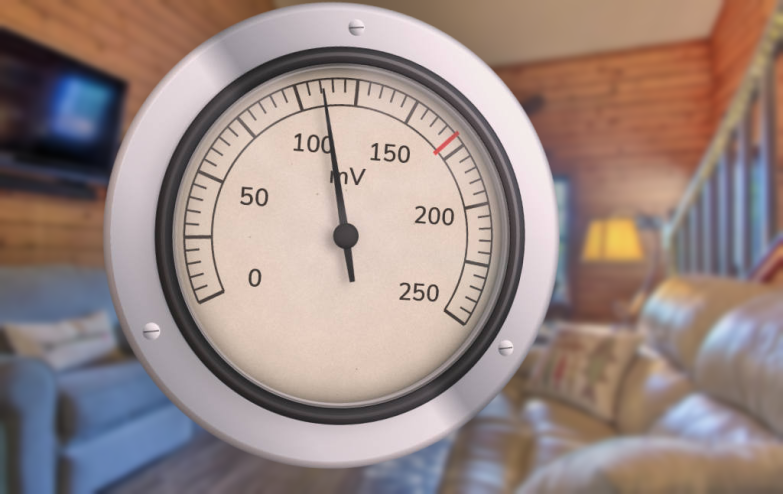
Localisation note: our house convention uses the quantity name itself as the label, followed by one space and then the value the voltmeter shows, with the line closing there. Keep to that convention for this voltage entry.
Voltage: 110 mV
